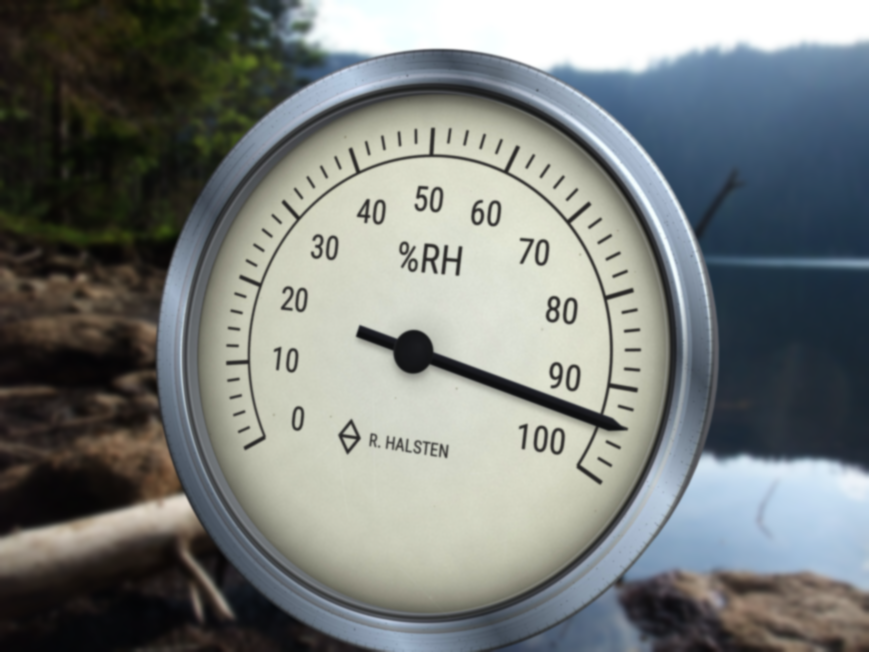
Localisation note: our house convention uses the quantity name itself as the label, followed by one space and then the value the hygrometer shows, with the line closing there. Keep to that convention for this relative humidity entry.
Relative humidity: 94 %
